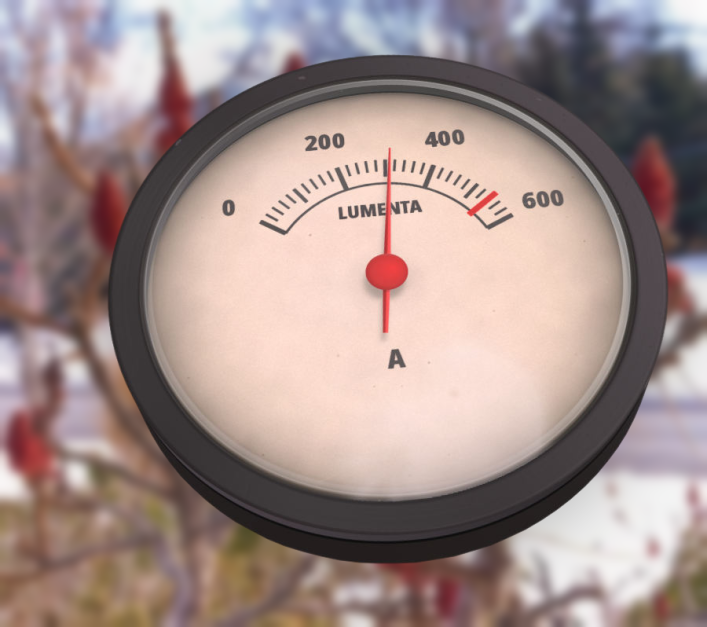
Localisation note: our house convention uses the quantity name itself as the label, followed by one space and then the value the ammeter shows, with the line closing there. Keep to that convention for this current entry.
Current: 310 A
